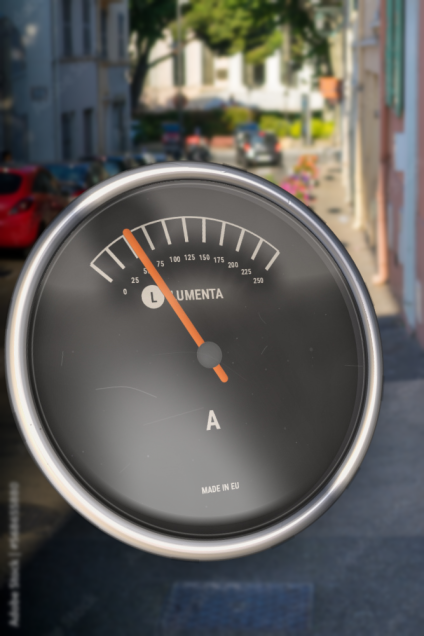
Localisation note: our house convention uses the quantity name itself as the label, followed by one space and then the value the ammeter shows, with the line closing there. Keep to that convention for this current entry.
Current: 50 A
